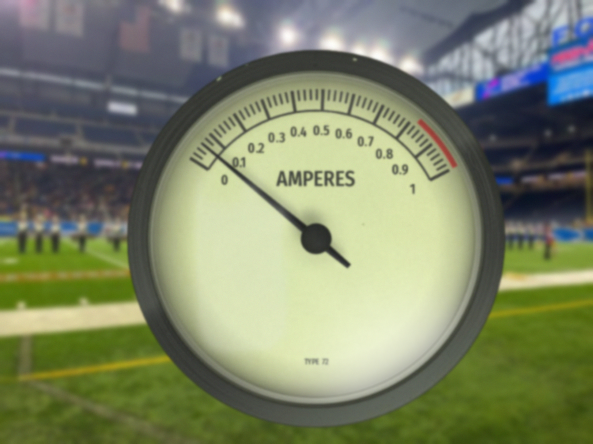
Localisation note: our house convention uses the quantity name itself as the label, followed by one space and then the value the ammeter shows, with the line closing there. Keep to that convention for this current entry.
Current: 0.06 A
